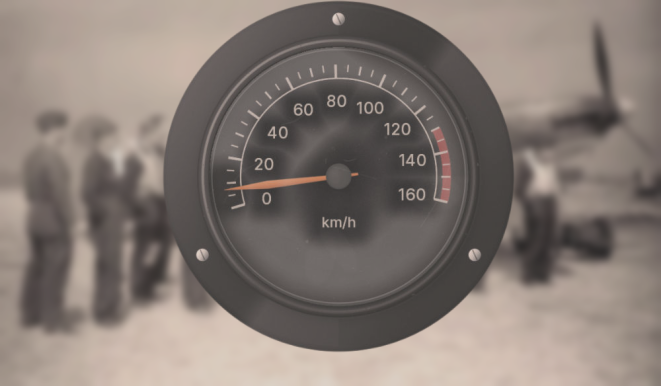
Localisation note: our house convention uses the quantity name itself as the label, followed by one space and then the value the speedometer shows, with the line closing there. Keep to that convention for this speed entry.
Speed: 7.5 km/h
